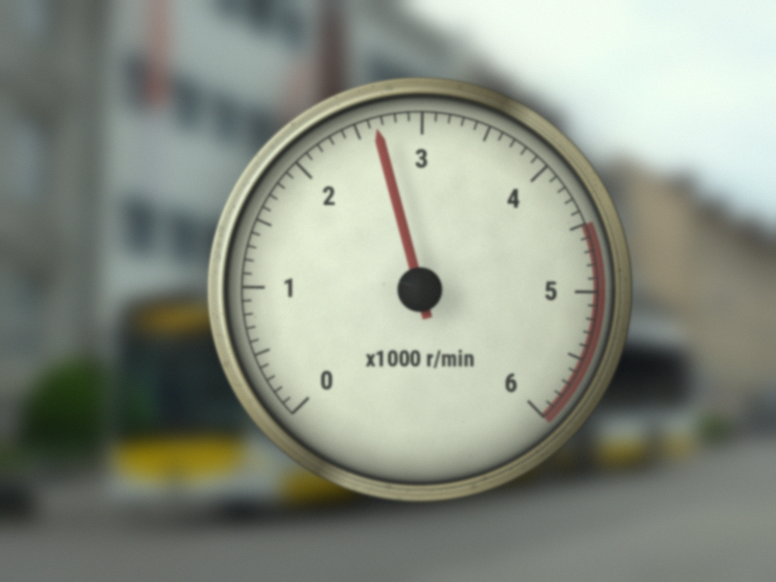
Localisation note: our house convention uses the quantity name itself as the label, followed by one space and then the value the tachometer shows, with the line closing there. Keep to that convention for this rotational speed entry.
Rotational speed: 2650 rpm
